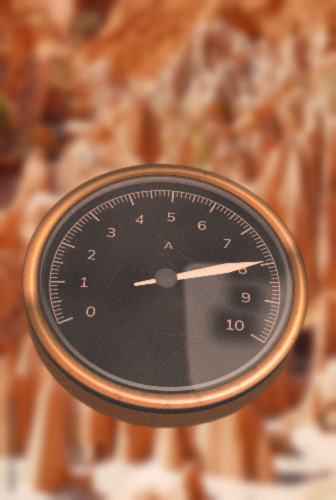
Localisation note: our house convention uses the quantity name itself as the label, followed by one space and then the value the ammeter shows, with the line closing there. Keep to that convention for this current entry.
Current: 8 A
